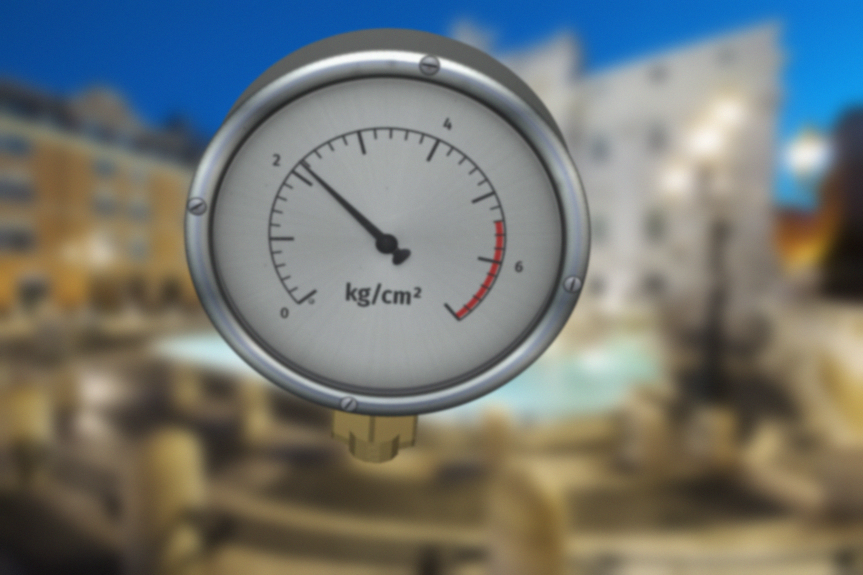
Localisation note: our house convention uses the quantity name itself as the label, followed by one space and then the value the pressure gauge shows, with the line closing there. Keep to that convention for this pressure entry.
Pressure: 2.2 kg/cm²
